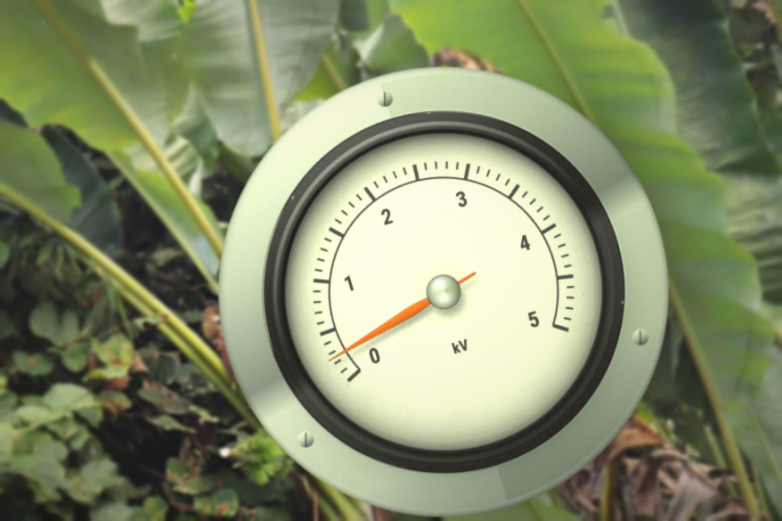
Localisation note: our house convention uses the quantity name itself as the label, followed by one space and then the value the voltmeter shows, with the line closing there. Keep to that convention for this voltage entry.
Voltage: 0.25 kV
